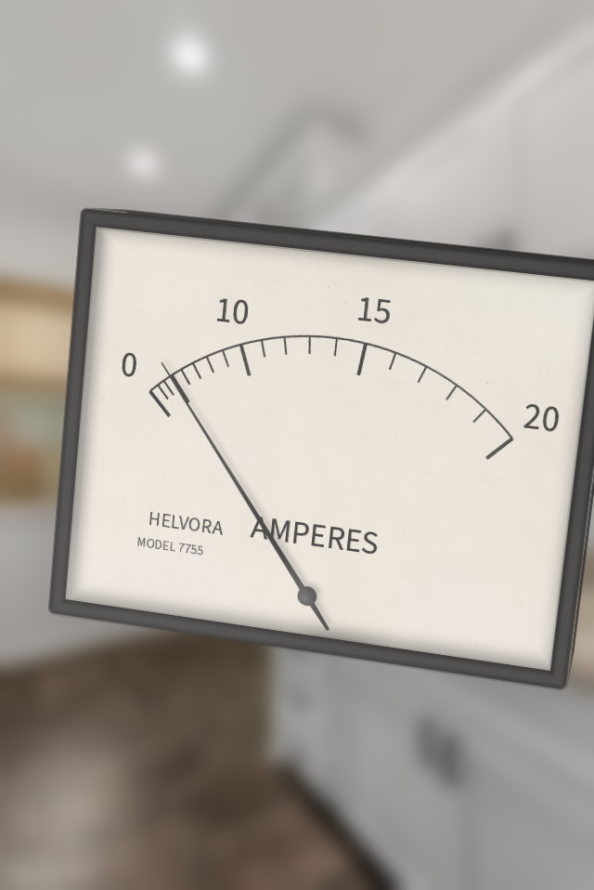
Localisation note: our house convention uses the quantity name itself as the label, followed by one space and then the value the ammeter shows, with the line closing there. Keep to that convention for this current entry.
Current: 5 A
